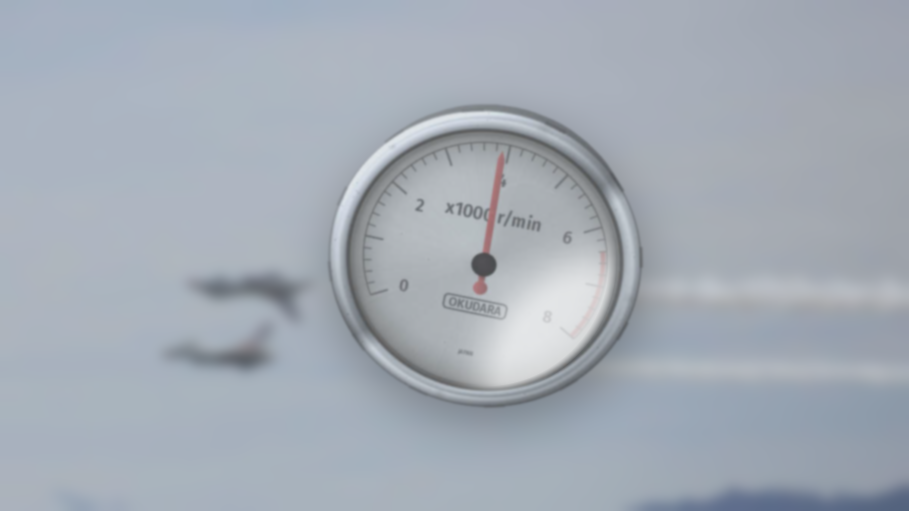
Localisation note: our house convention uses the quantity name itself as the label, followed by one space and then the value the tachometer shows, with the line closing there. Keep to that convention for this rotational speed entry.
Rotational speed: 3900 rpm
